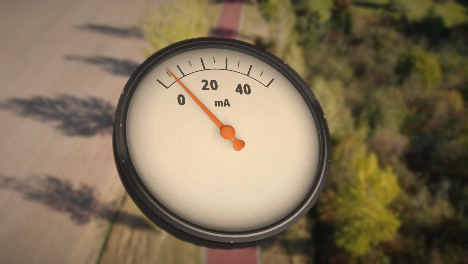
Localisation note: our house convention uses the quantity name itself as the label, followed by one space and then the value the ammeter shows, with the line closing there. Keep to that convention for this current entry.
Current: 5 mA
